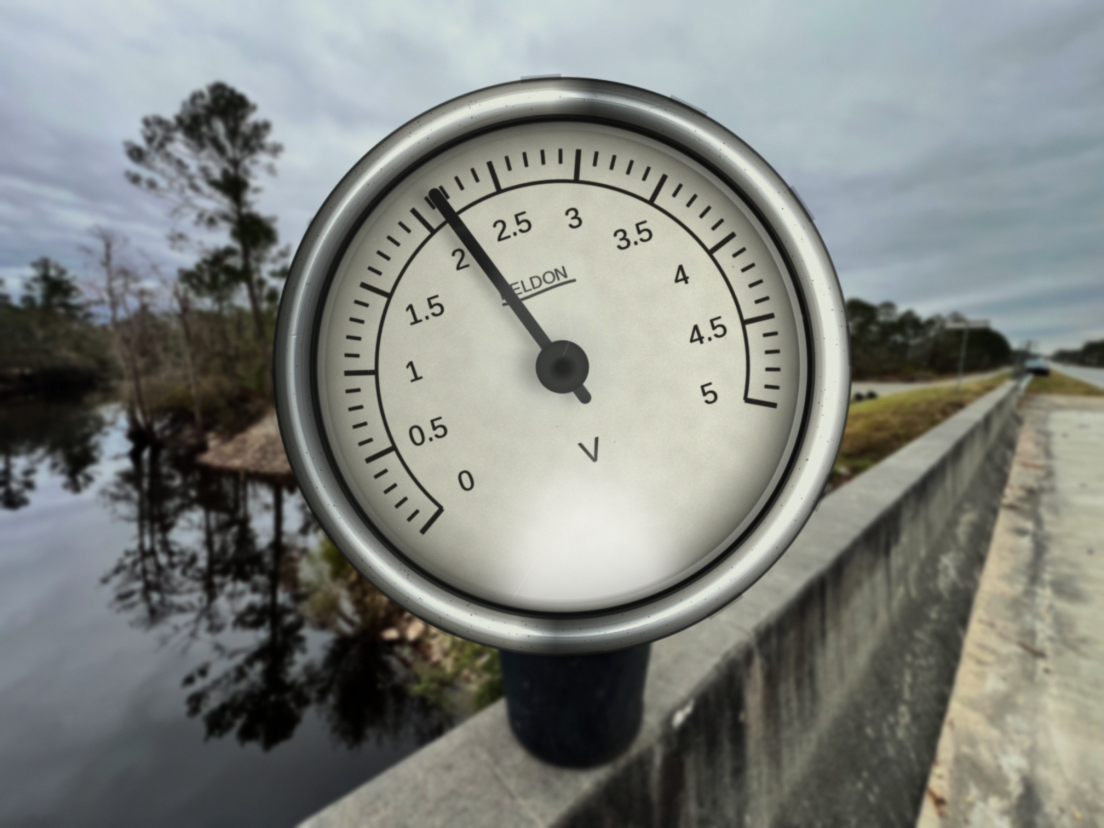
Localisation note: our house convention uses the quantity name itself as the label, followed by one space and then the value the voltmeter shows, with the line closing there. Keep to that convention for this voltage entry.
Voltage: 2.15 V
